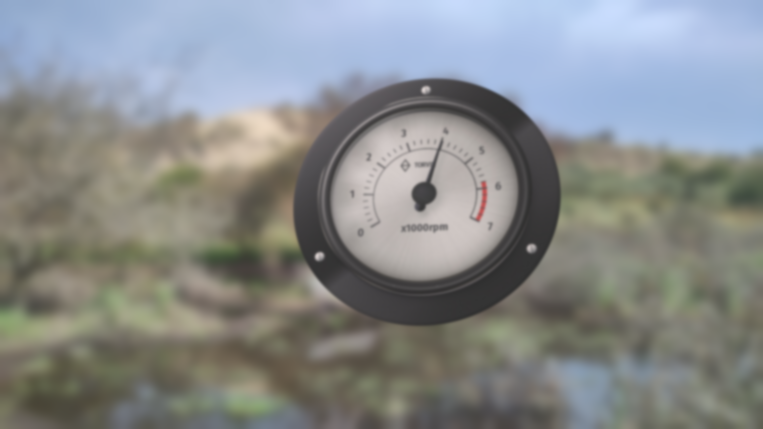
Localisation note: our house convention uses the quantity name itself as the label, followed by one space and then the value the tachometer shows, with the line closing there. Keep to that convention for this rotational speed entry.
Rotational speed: 4000 rpm
